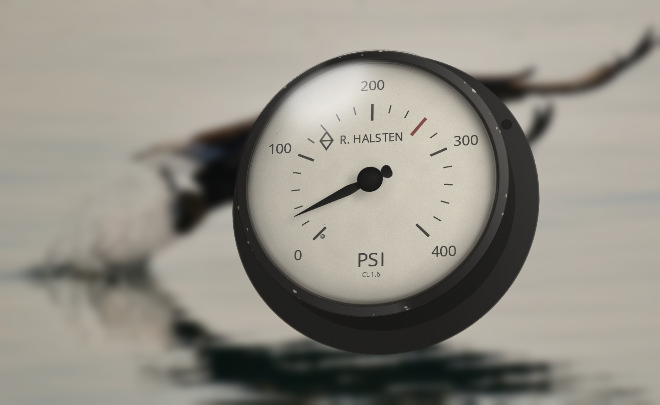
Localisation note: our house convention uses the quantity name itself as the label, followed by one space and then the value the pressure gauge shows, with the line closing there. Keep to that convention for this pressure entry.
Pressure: 30 psi
